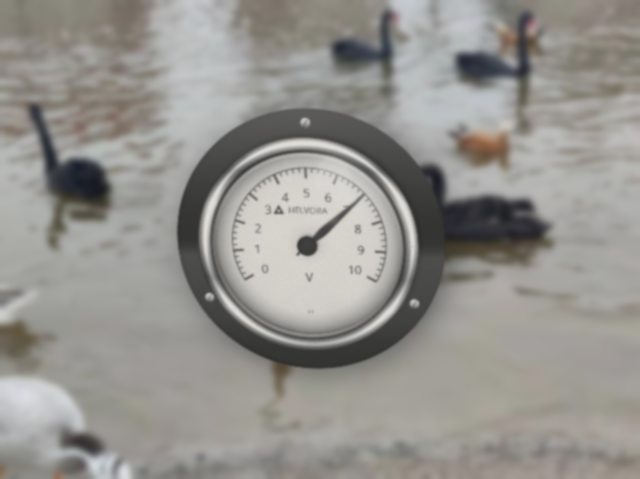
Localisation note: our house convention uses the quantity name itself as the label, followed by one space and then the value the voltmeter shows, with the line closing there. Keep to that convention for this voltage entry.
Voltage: 7 V
